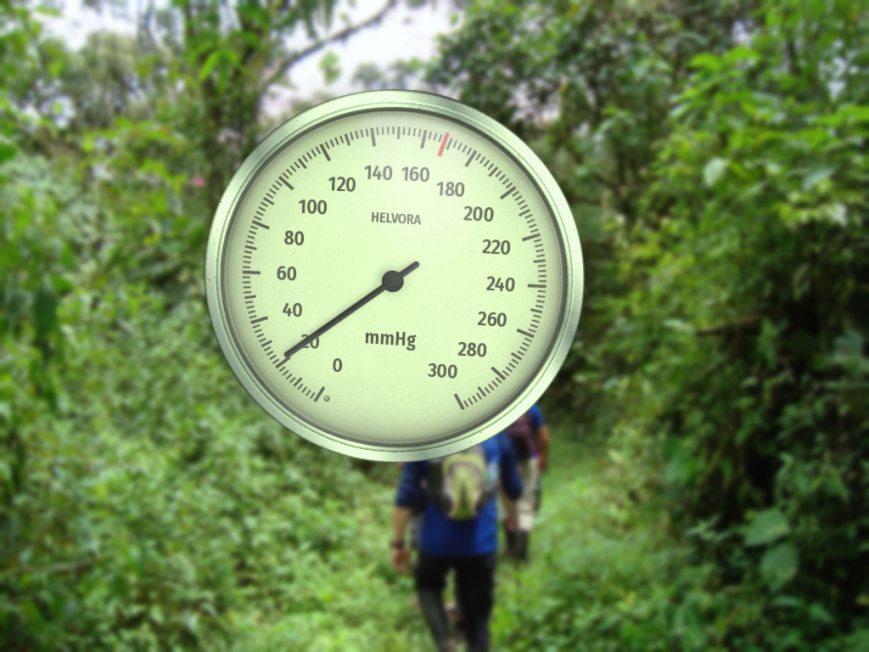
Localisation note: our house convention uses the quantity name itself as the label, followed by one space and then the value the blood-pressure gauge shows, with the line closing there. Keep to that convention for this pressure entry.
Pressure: 22 mmHg
